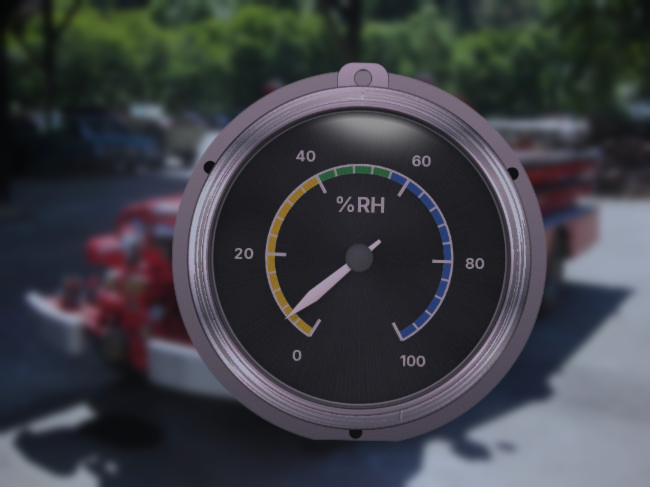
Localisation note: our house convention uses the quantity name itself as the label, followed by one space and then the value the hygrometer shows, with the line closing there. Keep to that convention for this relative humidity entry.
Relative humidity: 6 %
